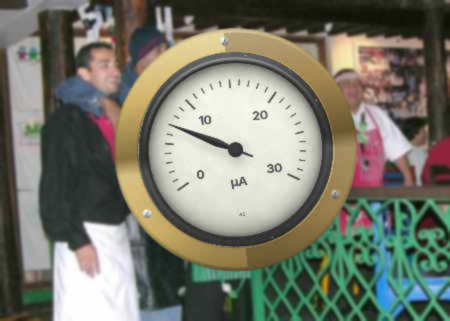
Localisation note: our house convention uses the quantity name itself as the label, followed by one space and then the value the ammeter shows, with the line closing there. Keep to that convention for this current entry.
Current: 7 µA
